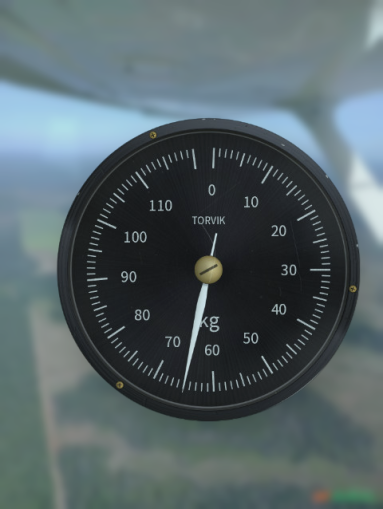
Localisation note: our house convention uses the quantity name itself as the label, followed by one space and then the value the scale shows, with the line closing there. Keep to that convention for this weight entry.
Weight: 65 kg
